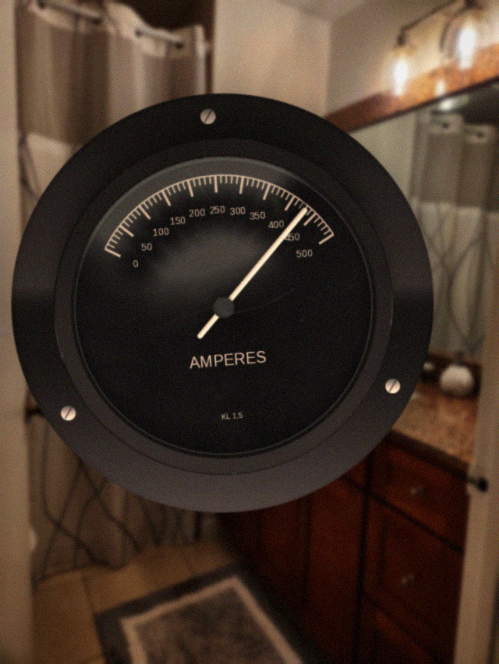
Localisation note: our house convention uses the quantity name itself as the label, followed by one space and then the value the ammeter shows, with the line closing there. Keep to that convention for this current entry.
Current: 430 A
